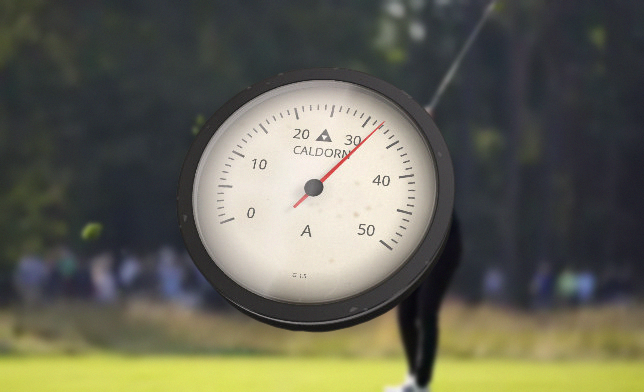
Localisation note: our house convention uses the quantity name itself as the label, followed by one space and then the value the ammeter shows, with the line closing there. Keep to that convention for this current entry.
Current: 32 A
